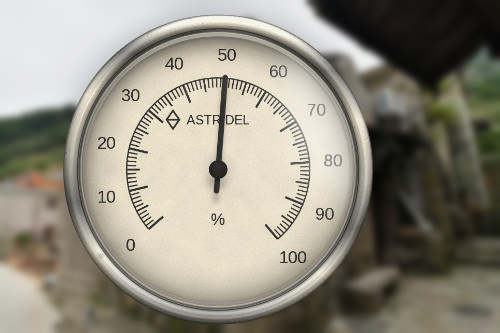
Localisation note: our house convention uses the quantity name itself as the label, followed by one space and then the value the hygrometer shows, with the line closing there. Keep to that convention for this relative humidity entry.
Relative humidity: 50 %
